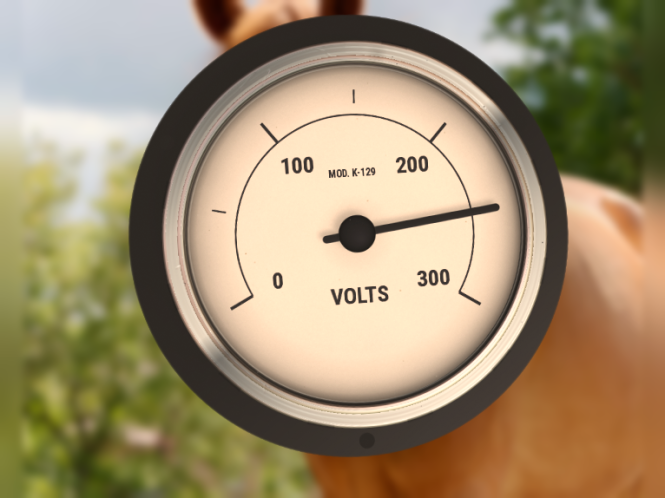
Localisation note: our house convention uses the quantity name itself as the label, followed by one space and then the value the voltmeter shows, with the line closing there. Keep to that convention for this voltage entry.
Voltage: 250 V
